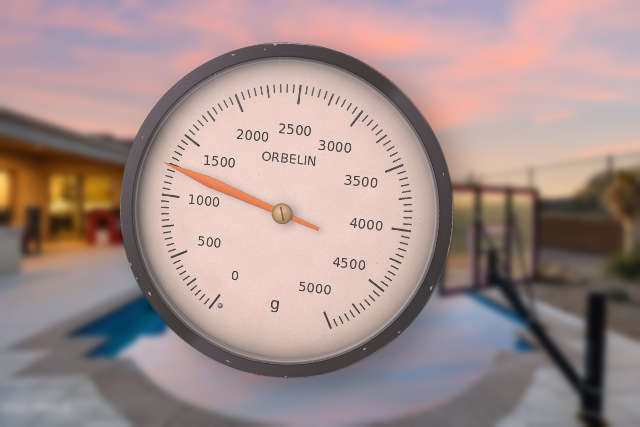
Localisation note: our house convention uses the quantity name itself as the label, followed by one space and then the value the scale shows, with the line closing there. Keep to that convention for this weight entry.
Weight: 1250 g
